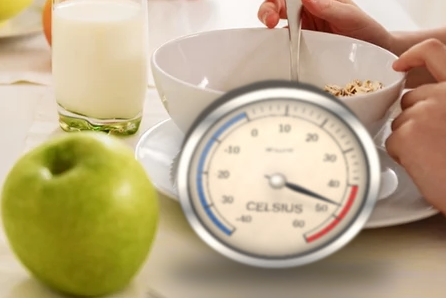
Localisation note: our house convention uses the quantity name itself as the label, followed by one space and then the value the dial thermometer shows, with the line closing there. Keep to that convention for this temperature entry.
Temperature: 46 °C
